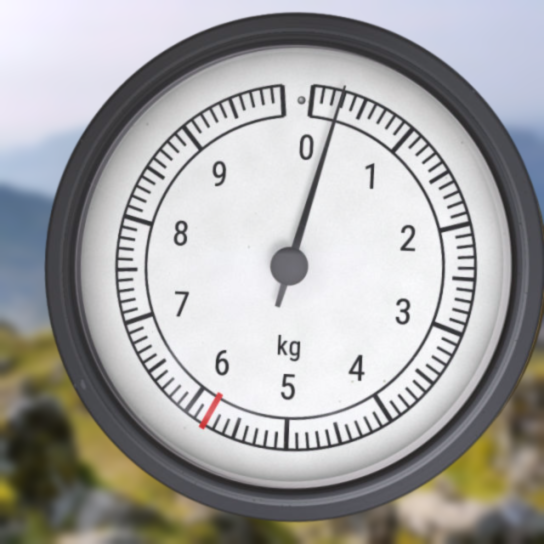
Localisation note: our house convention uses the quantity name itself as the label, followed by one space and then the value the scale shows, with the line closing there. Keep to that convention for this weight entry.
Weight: 0.3 kg
